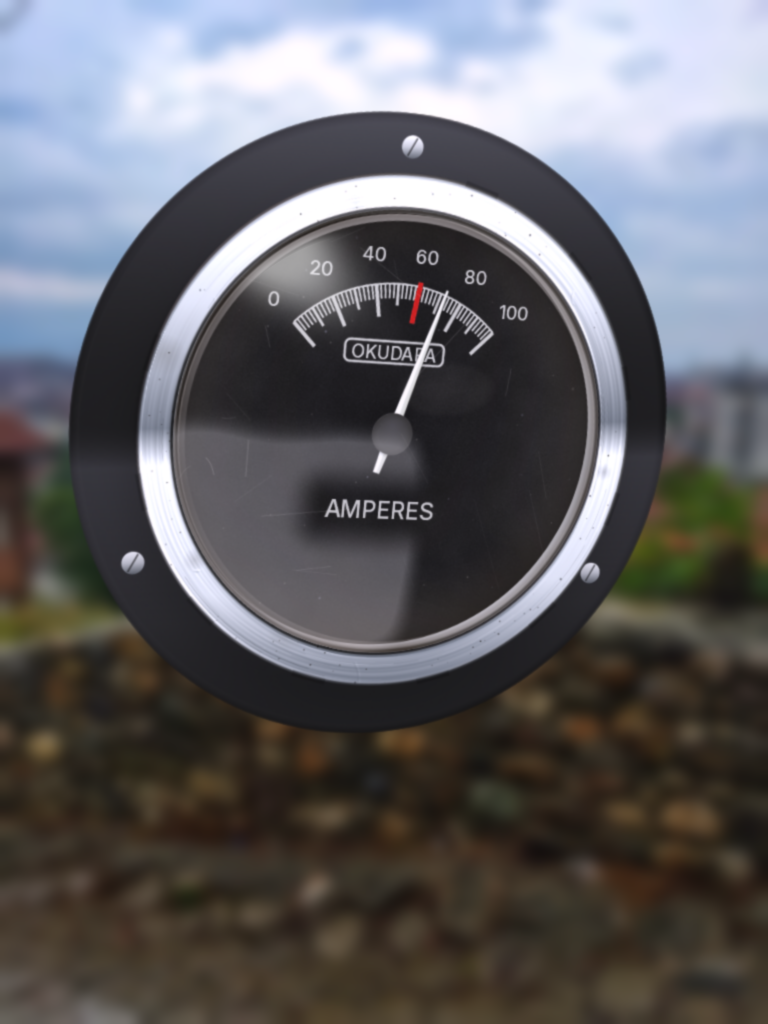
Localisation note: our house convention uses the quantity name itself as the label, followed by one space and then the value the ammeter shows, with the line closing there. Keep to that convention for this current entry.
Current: 70 A
